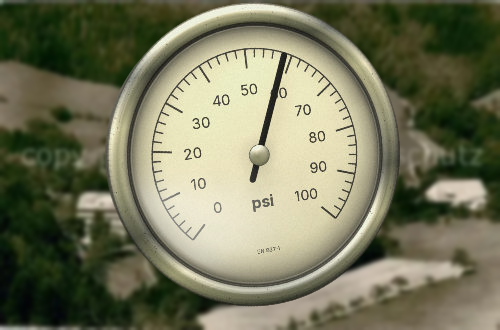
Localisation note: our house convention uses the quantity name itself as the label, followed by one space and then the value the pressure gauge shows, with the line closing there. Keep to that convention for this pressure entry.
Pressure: 58 psi
